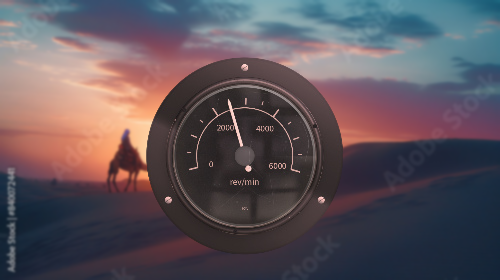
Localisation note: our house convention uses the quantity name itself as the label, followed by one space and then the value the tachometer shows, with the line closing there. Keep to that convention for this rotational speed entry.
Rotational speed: 2500 rpm
